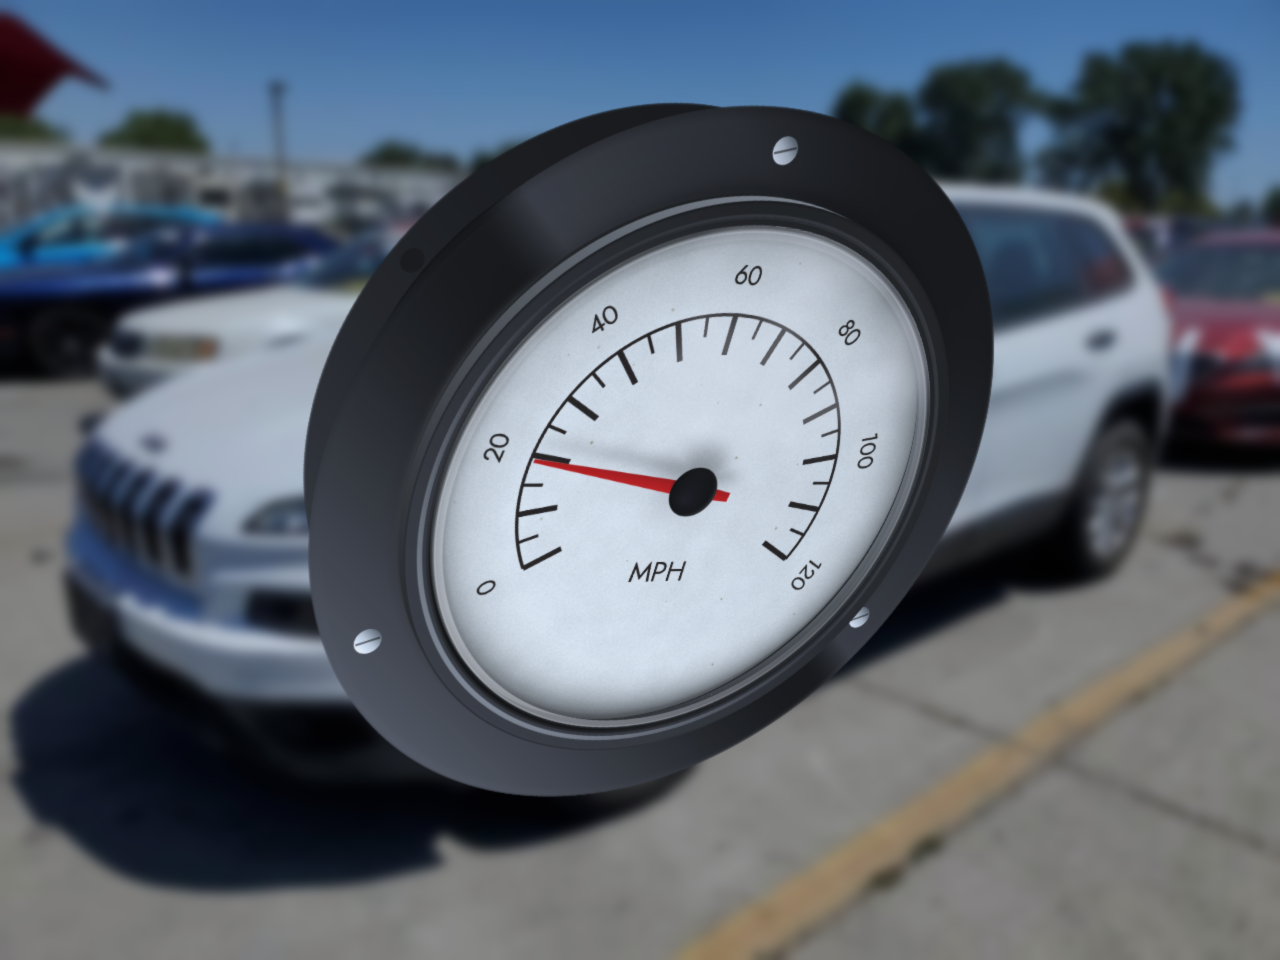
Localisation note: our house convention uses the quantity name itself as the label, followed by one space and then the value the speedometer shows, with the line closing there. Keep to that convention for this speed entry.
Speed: 20 mph
